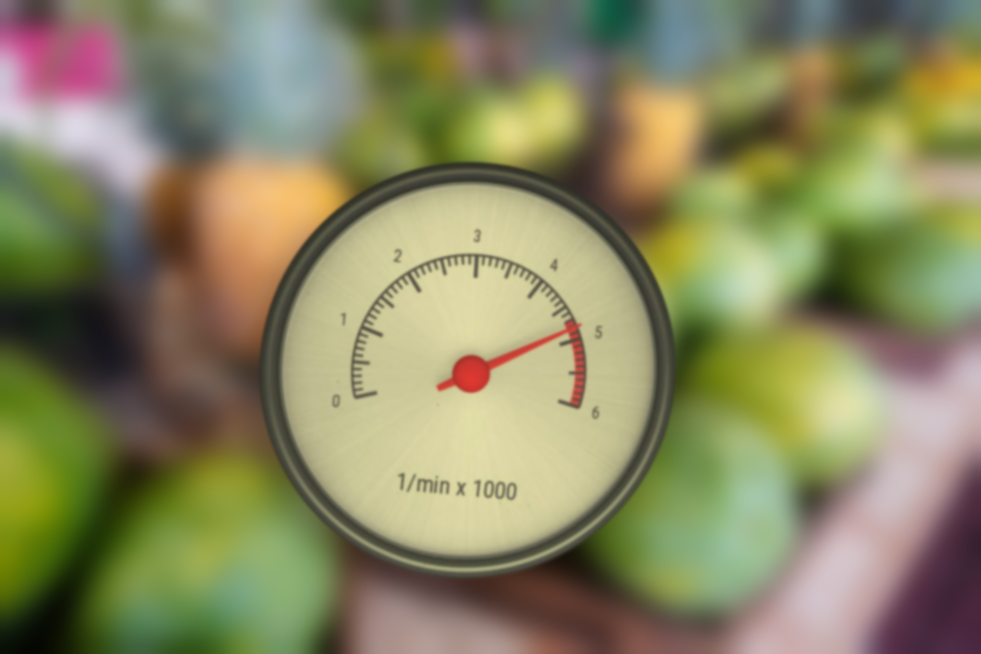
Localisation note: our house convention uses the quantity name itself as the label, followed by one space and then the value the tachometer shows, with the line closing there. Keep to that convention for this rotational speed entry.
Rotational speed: 4800 rpm
